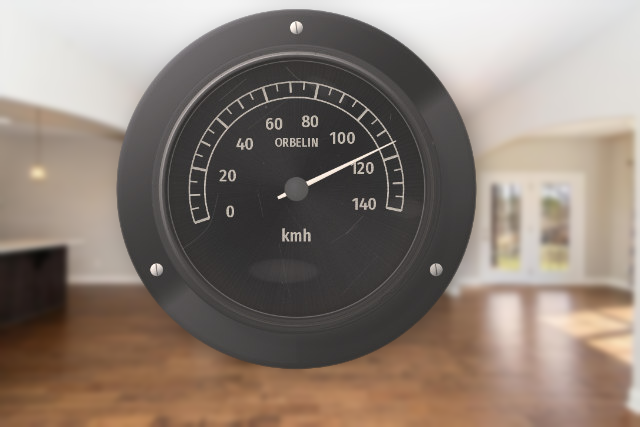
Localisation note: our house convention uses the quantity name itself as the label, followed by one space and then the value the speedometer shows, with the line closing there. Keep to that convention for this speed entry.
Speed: 115 km/h
